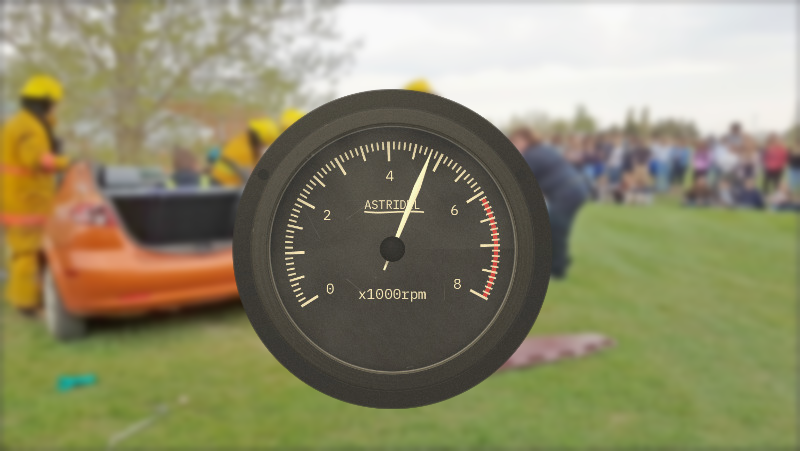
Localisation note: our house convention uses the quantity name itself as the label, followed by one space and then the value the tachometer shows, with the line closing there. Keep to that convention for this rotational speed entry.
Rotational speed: 4800 rpm
